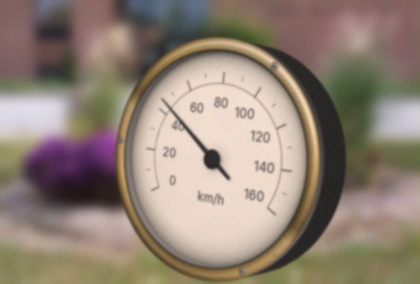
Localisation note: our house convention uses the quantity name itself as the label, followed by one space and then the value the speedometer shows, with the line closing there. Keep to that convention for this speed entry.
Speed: 45 km/h
